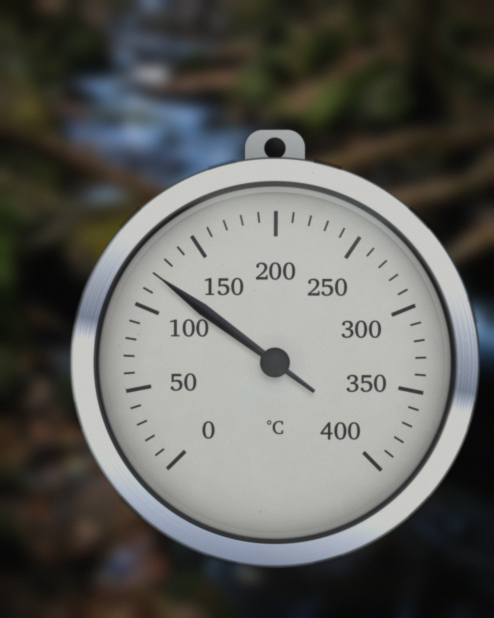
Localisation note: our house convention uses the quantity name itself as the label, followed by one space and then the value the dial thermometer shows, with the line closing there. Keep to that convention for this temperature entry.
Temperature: 120 °C
